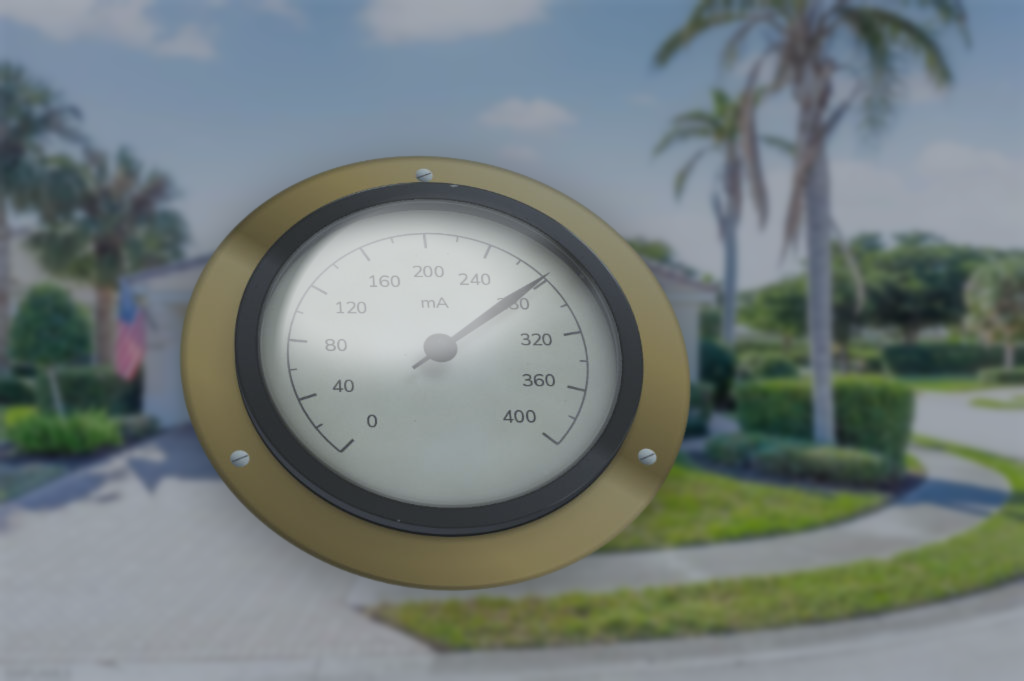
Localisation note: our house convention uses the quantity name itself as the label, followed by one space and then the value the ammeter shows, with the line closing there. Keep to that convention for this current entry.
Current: 280 mA
